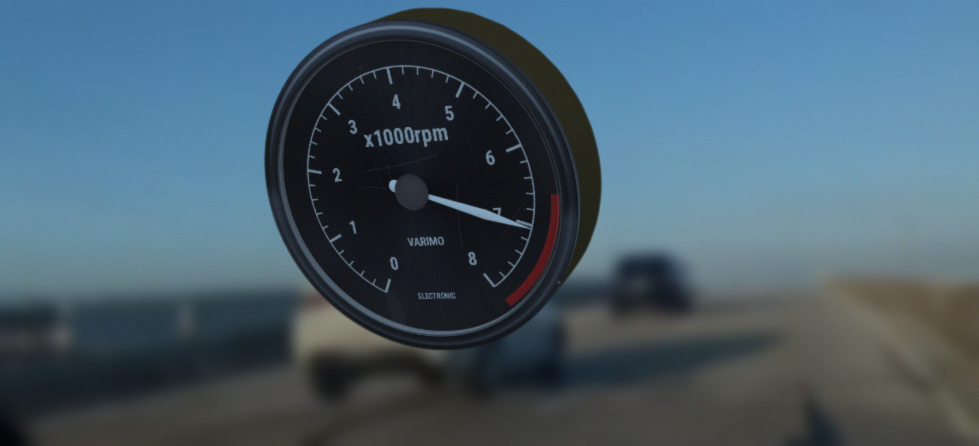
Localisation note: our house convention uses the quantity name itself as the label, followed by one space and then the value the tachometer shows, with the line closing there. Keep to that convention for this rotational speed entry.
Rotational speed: 7000 rpm
